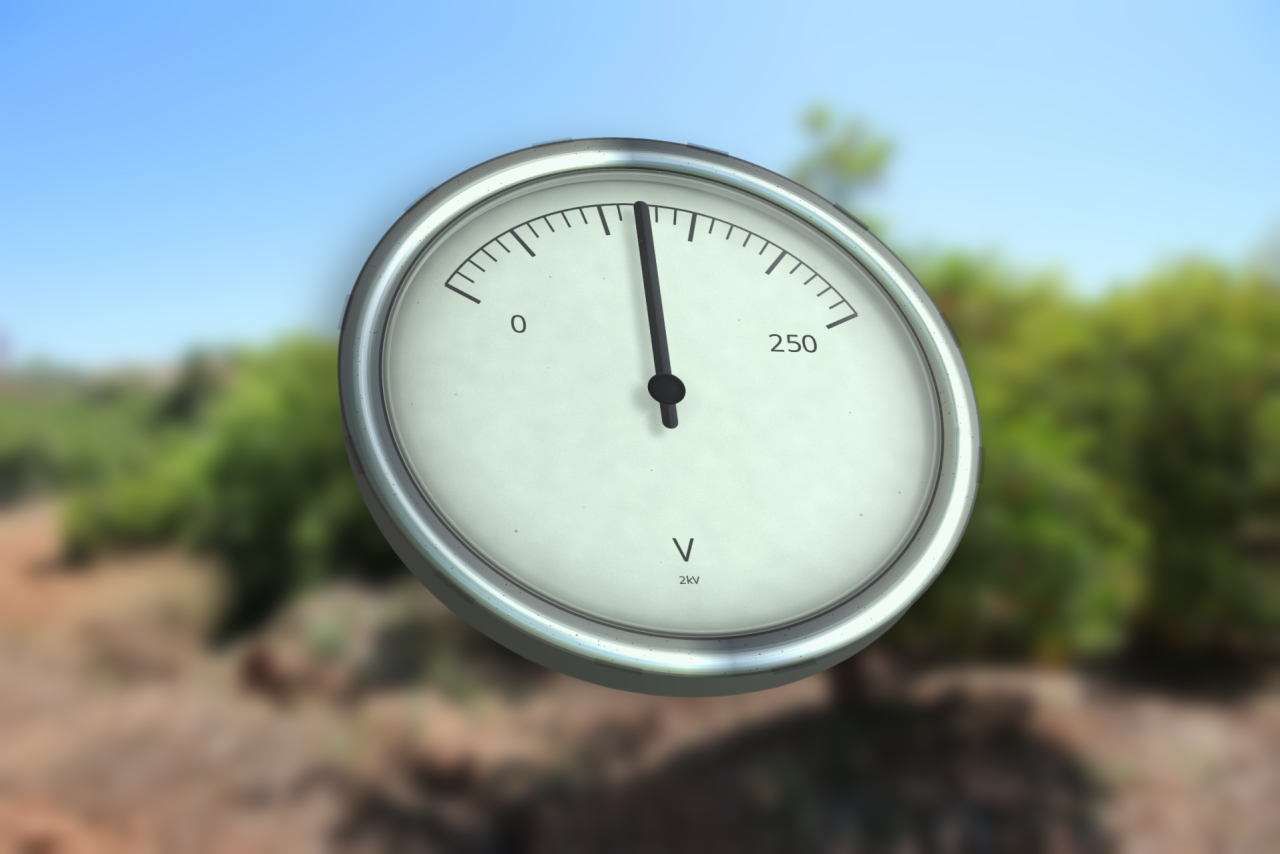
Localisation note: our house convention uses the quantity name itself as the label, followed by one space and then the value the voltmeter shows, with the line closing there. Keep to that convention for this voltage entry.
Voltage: 120 V
